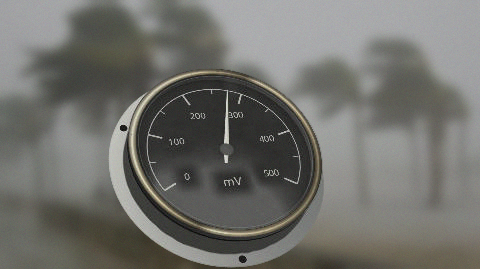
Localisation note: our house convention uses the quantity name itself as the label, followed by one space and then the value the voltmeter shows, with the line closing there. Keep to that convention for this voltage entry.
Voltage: 275 mV
